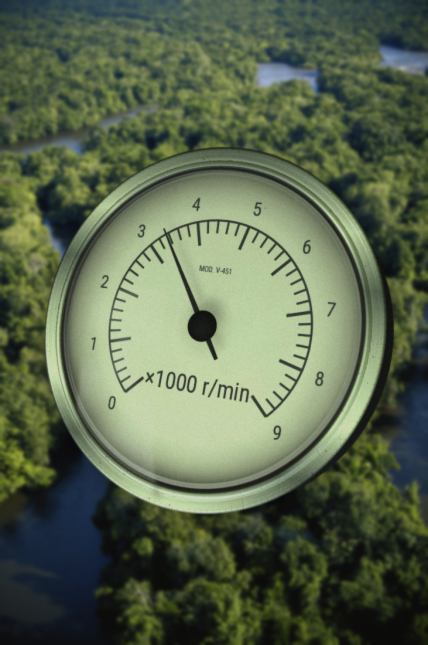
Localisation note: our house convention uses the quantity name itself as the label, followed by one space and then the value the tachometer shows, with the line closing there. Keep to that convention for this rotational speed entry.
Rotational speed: 3400 rpm
